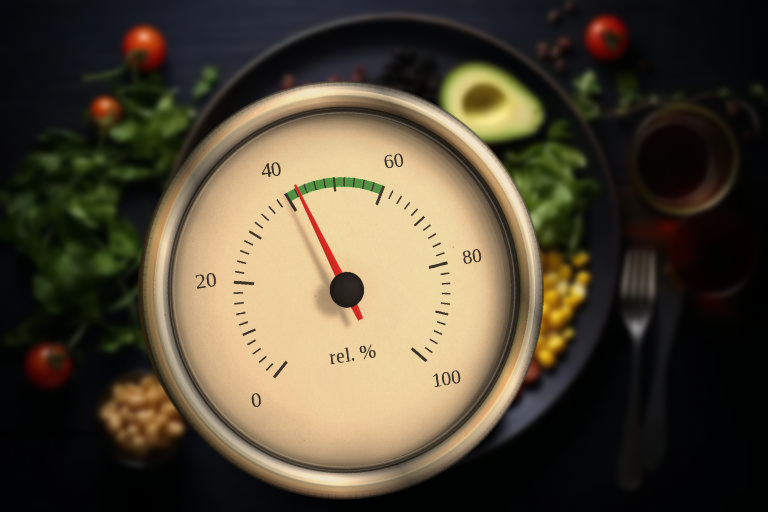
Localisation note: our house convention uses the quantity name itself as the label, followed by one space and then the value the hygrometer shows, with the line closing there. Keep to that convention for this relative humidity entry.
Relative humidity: 42 %
